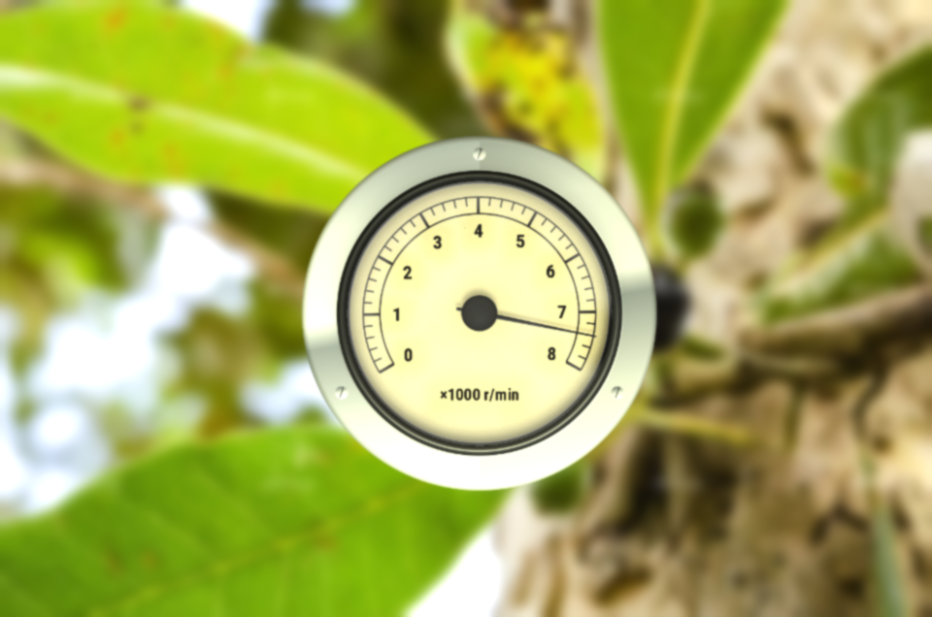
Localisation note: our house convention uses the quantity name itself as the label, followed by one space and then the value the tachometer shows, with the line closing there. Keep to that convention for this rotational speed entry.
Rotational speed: 7400 rpm
